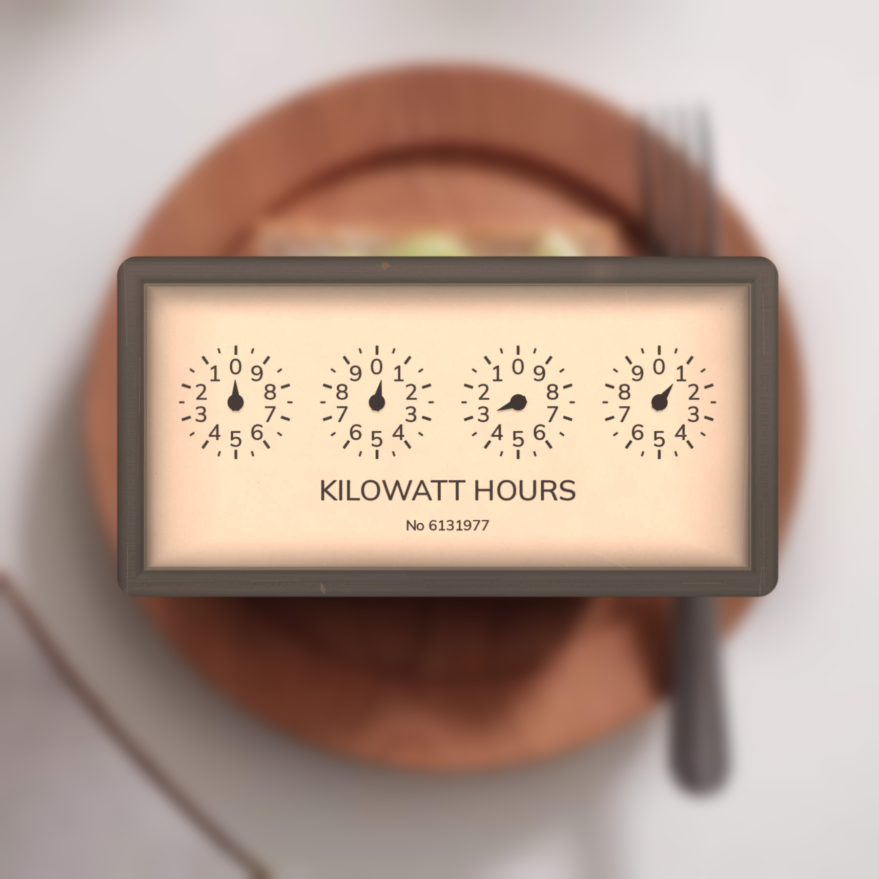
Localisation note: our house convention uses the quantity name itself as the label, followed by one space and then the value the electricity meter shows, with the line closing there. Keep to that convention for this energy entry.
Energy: 31 kWh
